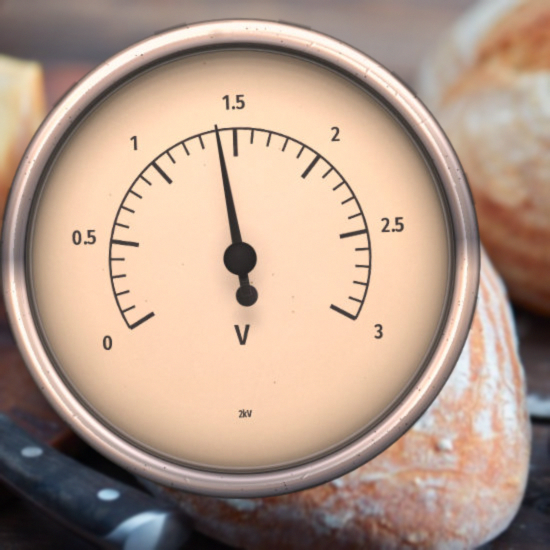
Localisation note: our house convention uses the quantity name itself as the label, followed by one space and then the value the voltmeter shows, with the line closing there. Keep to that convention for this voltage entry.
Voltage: 1.4 V
